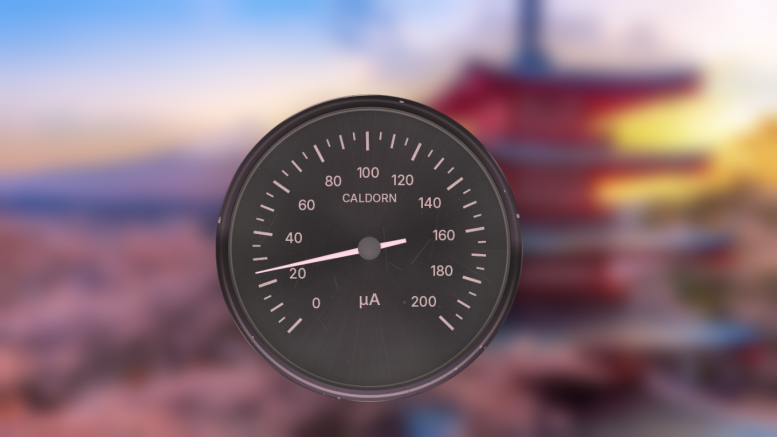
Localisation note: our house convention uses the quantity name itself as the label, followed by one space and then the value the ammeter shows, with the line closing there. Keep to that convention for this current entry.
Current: 25 µA
